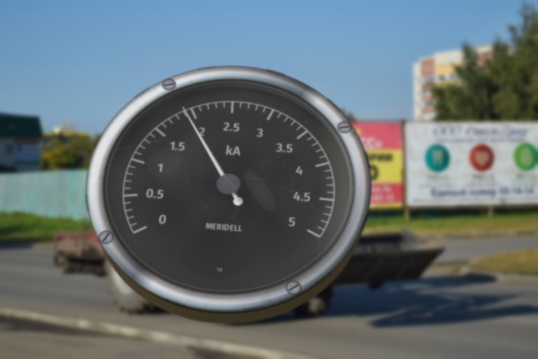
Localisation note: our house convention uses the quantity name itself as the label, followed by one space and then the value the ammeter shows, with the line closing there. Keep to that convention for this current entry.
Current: 1.9 kA
